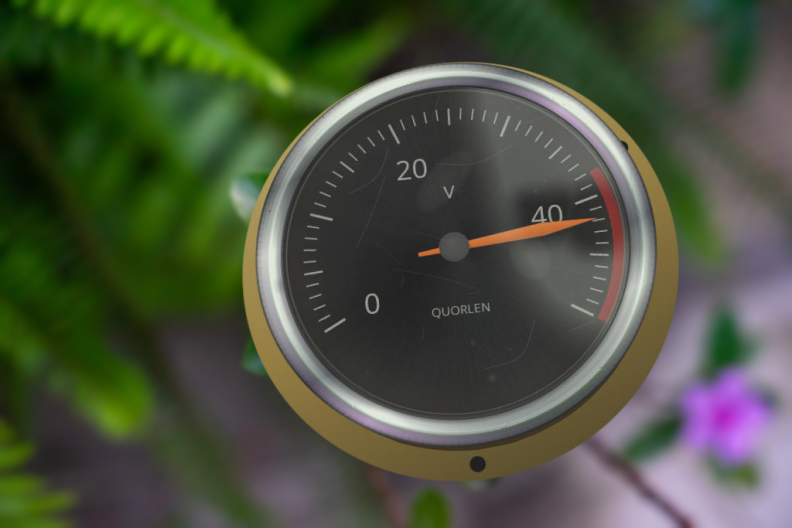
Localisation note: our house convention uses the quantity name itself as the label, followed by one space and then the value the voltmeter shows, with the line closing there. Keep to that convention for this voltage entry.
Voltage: 42 V
